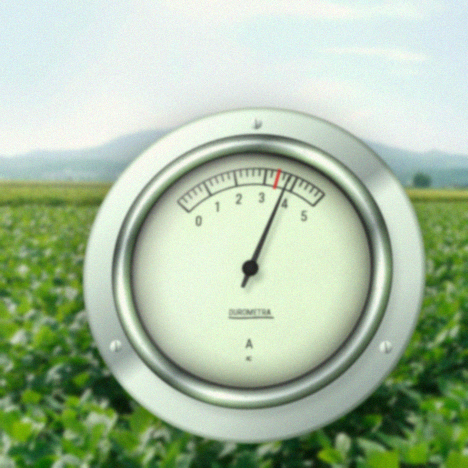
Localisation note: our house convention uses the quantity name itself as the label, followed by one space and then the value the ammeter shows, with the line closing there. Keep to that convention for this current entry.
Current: 3.8 A
